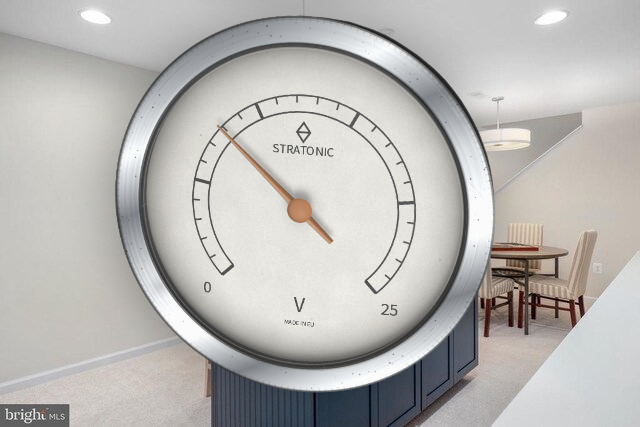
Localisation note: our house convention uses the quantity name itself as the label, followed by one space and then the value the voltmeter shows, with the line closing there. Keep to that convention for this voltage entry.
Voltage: 8 V
